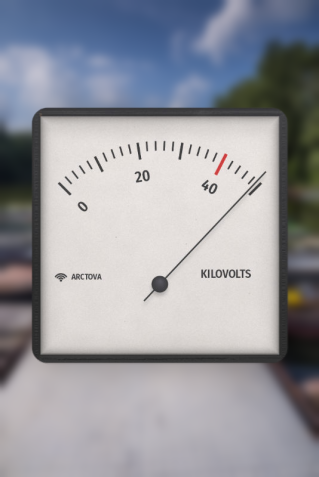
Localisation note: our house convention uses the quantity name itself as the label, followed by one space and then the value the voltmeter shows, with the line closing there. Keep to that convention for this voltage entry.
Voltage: 49 kV
